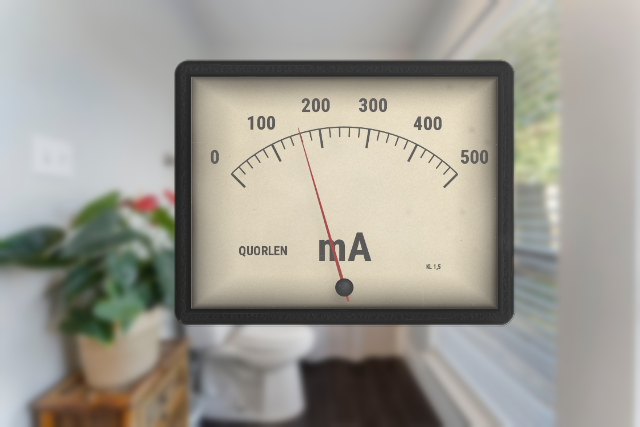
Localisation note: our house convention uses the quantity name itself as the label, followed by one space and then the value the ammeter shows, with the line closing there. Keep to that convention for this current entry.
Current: 160 mA
